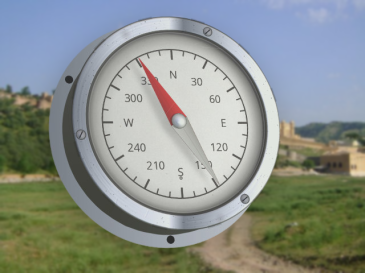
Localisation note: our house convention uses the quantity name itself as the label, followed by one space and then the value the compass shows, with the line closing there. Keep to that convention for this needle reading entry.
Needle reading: 330 °
